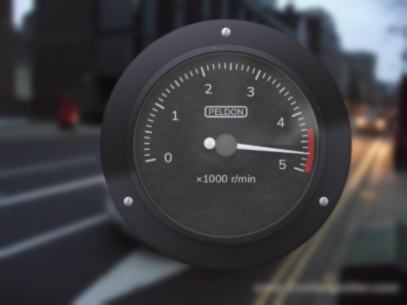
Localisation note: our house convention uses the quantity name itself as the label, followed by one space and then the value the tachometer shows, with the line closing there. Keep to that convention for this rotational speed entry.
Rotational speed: 4700 rpm
